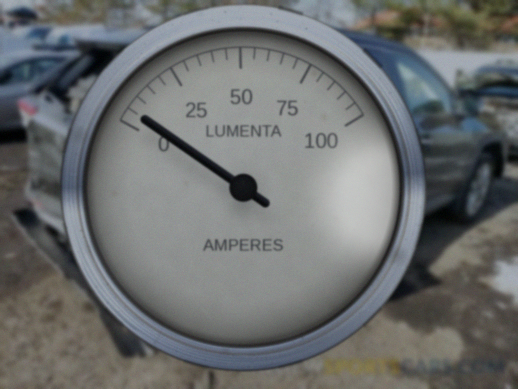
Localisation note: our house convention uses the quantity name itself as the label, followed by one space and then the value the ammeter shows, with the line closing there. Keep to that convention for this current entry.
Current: 5 A
